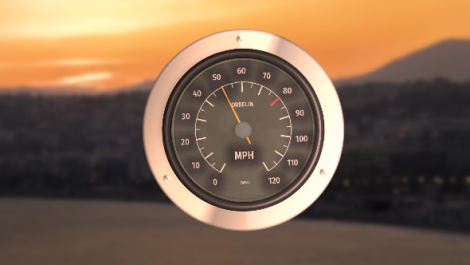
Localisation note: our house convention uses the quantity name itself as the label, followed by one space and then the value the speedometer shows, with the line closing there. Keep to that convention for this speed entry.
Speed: 50 mph
